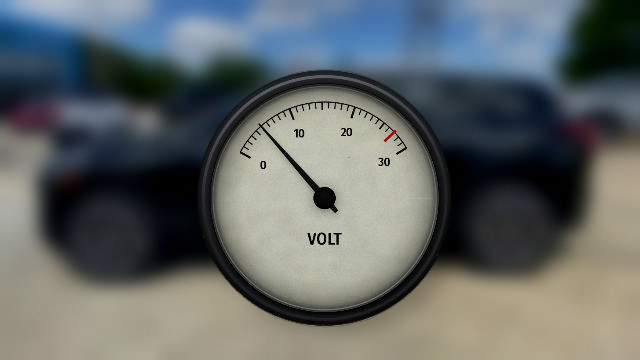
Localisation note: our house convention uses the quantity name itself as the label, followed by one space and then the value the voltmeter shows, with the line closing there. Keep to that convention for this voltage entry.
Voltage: 5 V
